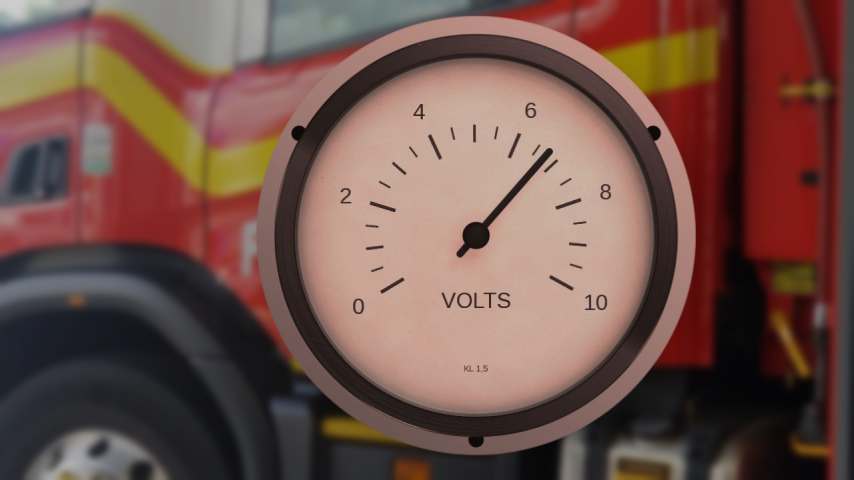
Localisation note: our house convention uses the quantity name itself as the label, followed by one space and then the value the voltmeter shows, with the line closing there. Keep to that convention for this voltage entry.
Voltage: 6.75 V
